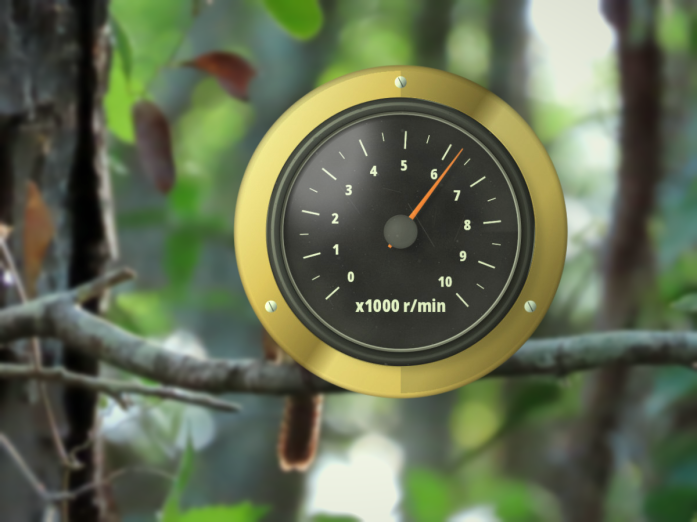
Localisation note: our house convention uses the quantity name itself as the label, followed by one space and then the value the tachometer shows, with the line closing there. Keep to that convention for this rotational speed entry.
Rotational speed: 6250 rpm
